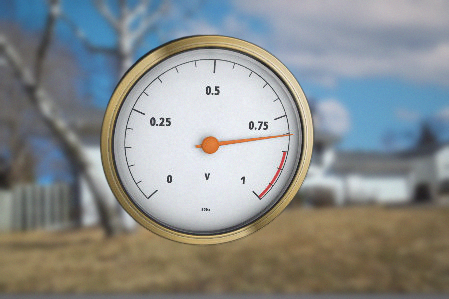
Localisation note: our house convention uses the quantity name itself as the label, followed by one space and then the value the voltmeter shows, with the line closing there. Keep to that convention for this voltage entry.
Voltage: 0.8 V
